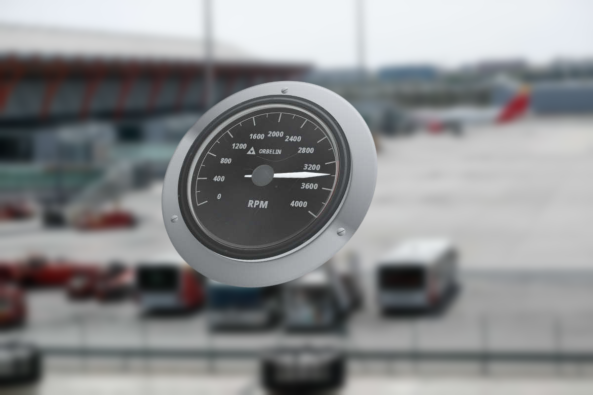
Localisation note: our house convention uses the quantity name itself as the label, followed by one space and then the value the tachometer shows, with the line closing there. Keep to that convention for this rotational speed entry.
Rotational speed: 3400 rpm
